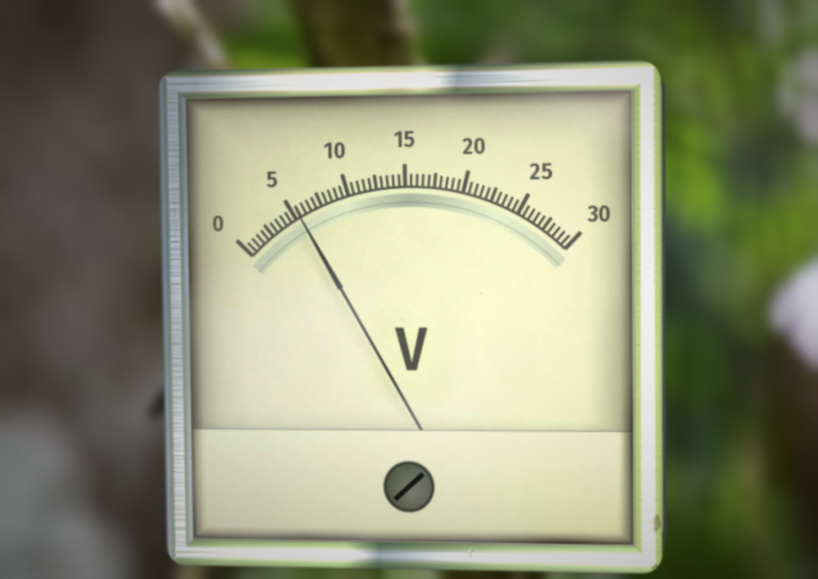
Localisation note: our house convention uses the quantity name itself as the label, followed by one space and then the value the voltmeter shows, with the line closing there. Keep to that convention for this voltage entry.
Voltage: 5.5 V
